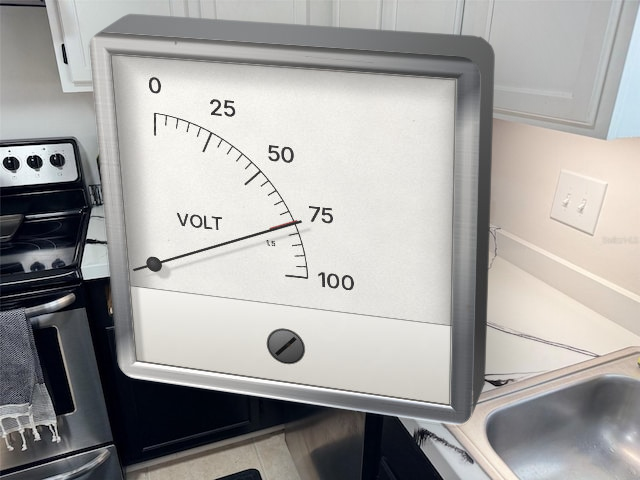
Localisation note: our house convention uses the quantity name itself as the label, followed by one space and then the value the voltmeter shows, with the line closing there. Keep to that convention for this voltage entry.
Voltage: 75 V
